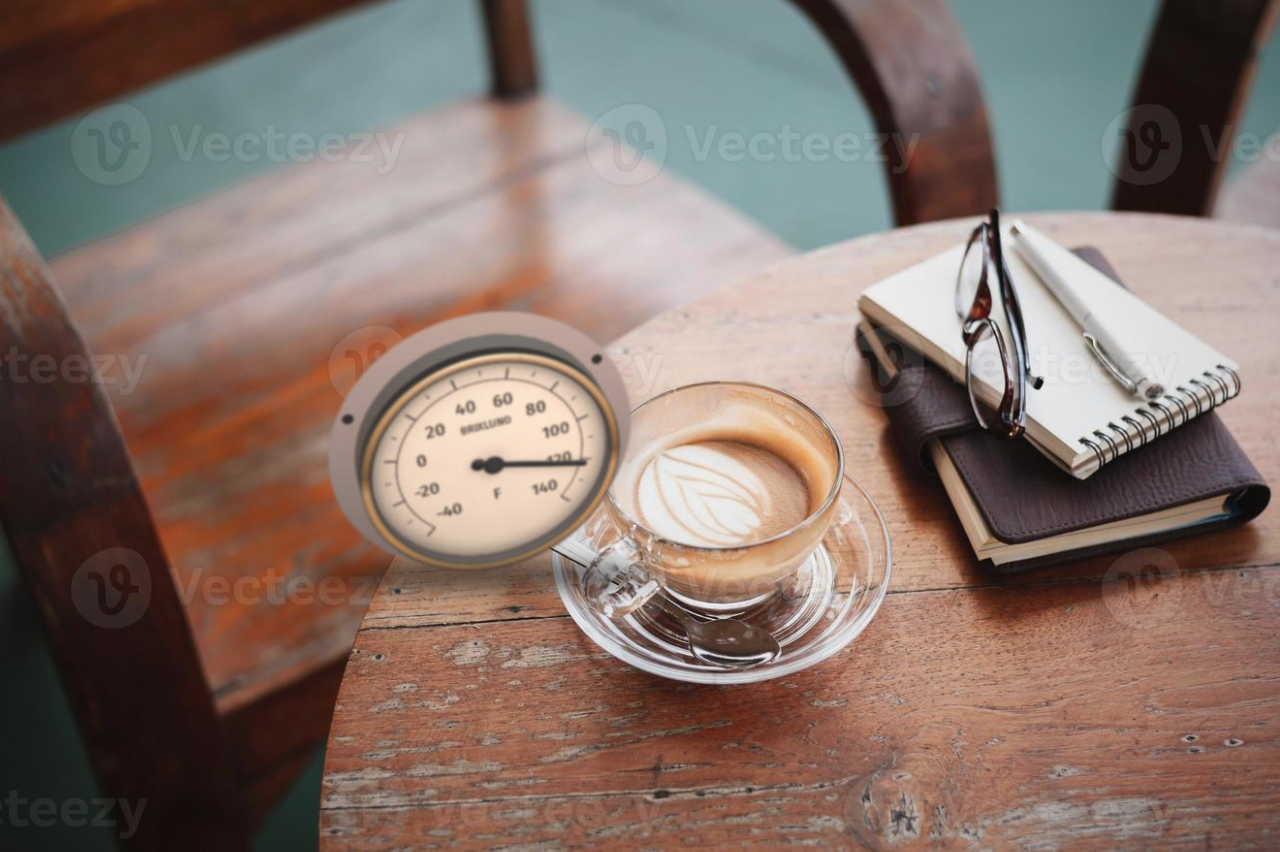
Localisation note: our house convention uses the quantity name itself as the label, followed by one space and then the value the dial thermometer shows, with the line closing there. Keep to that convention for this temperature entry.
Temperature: 120 °F
